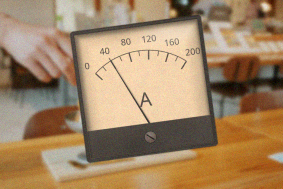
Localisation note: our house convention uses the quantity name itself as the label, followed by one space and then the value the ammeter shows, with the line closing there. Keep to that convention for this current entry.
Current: 40 A
